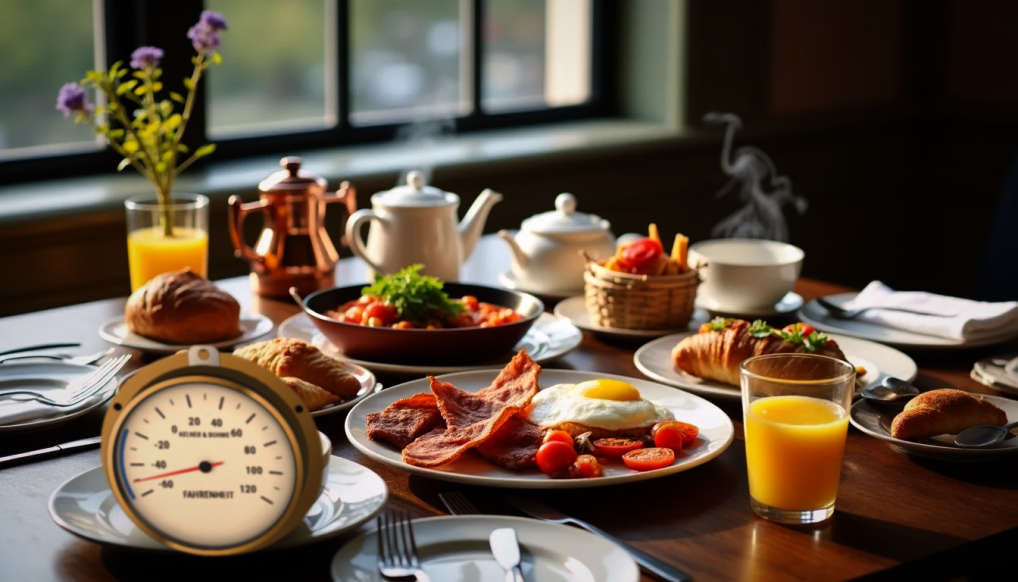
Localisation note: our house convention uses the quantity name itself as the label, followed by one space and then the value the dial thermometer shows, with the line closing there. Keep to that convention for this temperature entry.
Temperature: -50 °F
